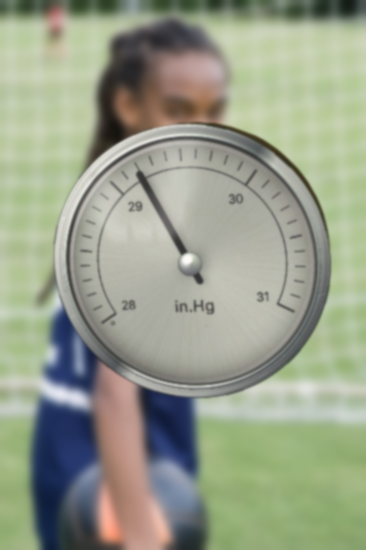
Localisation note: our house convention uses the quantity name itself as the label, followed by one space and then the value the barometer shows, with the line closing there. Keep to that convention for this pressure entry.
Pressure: 29.2 inHg
